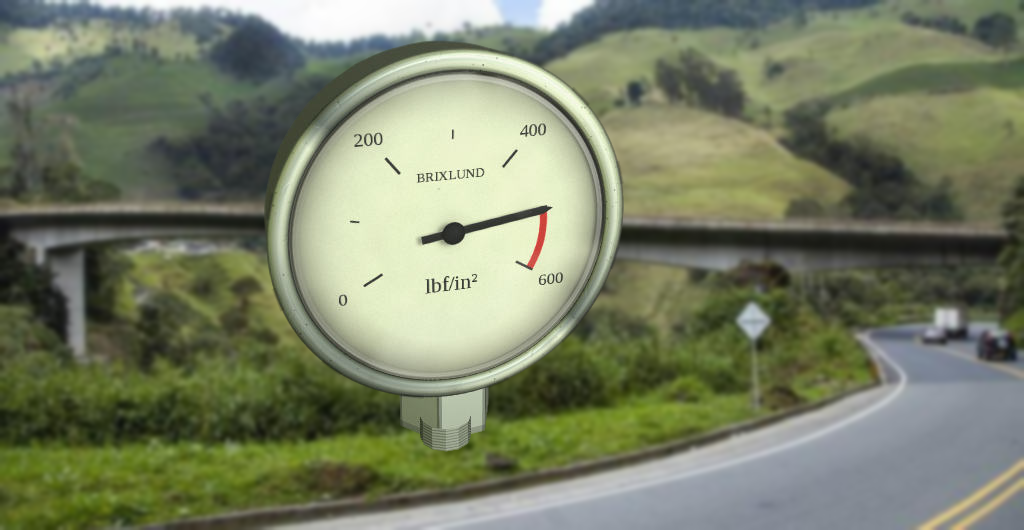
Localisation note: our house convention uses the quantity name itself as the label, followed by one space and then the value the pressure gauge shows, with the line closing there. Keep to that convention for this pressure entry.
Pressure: 500 psi
